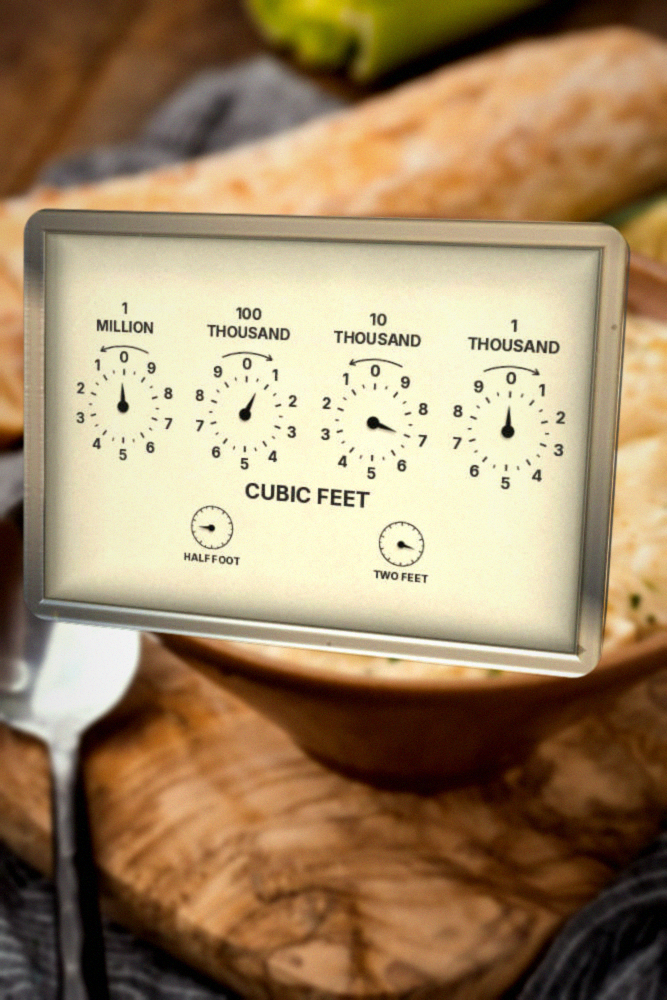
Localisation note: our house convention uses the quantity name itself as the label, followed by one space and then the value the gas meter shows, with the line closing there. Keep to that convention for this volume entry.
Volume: 7000 ft³
